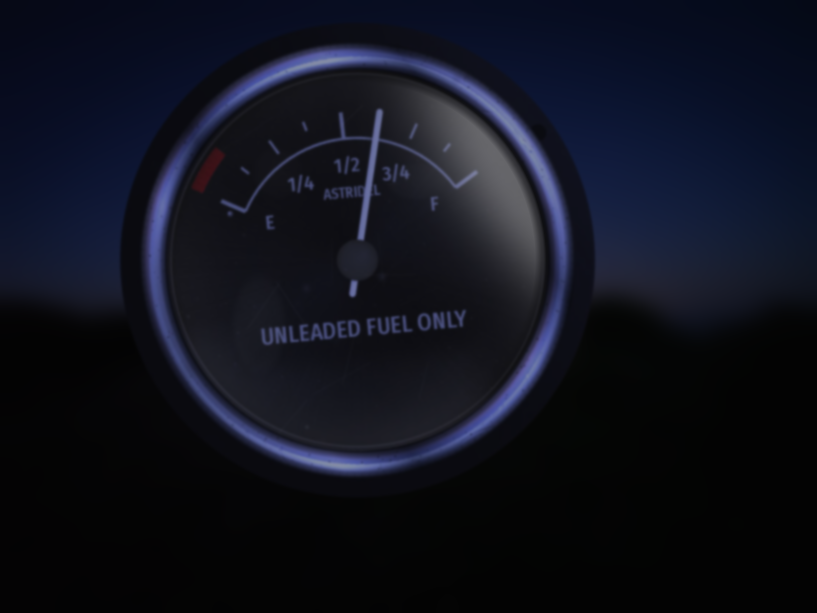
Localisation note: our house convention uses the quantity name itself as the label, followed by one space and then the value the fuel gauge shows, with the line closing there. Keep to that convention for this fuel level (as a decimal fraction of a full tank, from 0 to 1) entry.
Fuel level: 0.625
